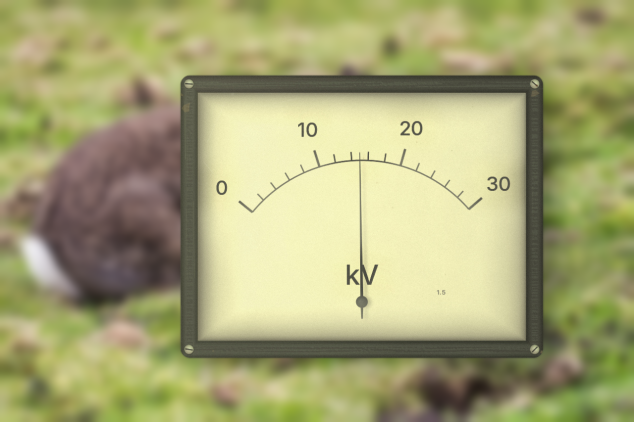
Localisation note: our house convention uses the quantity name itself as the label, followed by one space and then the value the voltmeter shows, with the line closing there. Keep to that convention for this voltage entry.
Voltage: 15 kV
